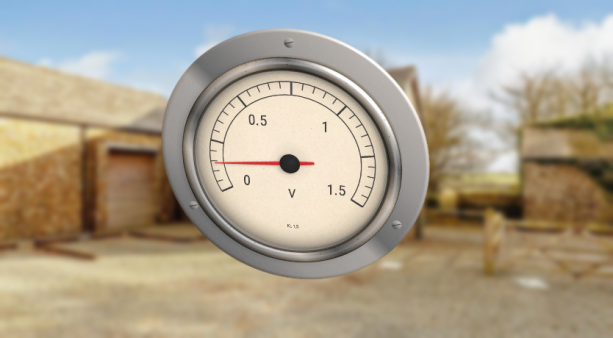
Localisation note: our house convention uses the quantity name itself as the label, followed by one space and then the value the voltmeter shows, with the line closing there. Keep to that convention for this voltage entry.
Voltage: 0.15 V
